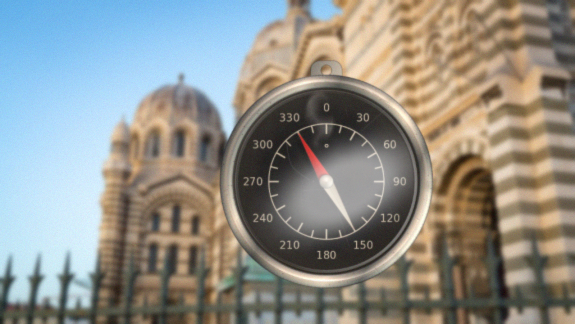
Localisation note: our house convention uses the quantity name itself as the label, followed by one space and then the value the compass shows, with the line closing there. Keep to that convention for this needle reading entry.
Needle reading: 330 °
